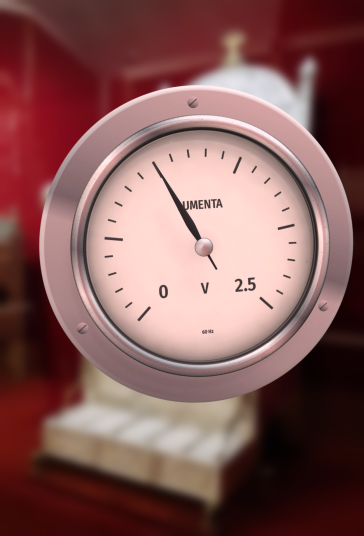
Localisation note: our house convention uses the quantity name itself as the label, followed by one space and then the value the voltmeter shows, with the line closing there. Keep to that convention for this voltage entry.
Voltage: 1 V
